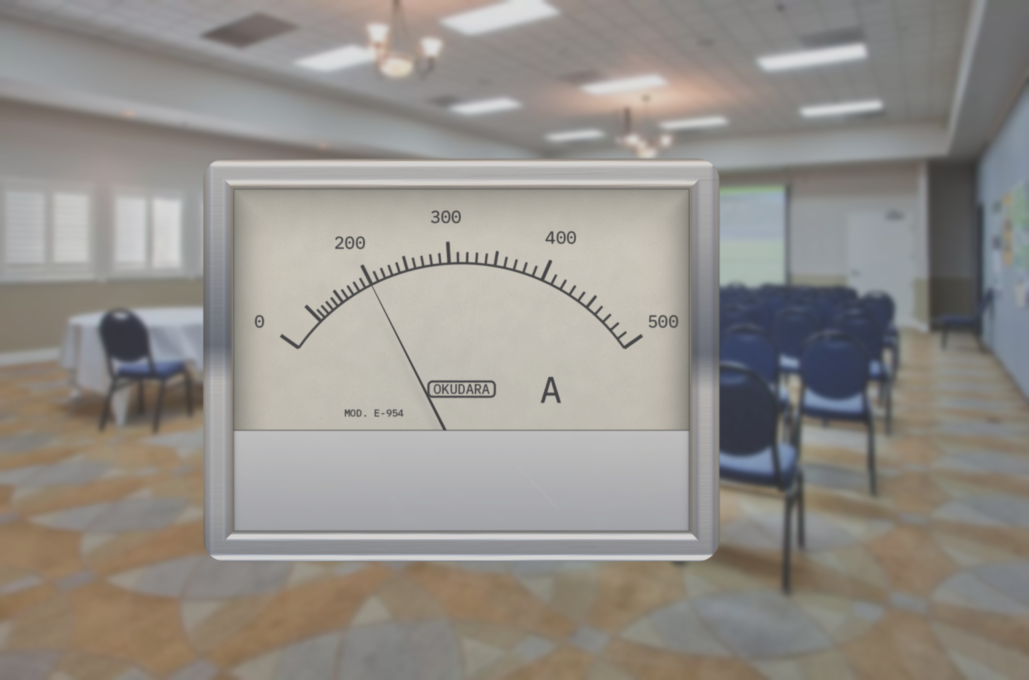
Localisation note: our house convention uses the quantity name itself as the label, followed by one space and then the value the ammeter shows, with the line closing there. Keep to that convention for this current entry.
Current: 200 A
